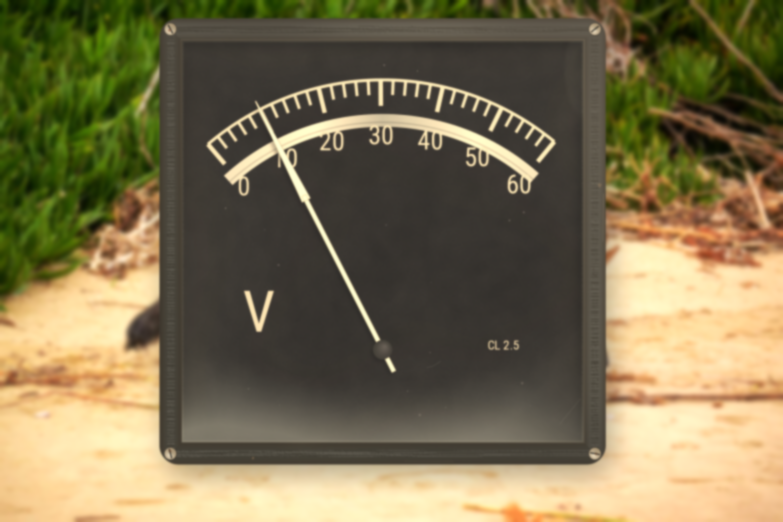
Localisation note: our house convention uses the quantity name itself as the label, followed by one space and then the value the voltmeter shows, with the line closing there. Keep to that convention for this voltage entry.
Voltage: 10 V
